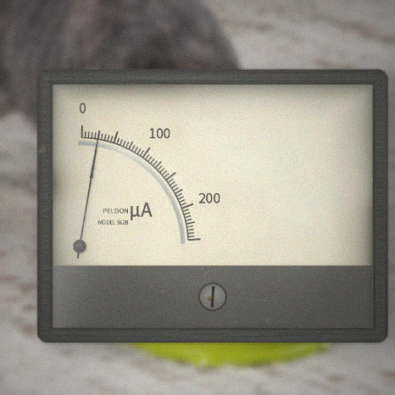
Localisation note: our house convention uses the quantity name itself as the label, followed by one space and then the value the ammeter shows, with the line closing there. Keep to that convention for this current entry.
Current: 25 µA
